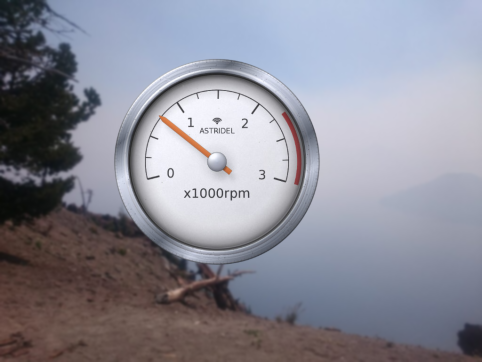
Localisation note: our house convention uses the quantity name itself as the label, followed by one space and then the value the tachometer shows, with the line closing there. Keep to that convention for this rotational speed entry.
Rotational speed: 750 rpm
